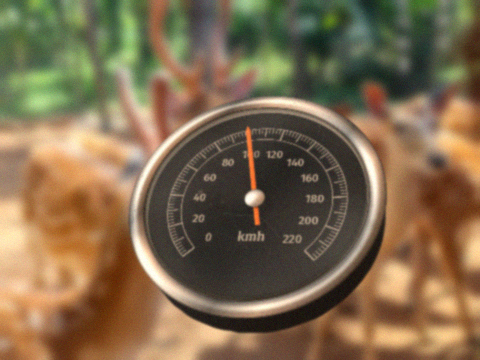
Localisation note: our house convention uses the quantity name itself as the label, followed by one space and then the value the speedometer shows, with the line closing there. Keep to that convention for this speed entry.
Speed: 100 km/h
